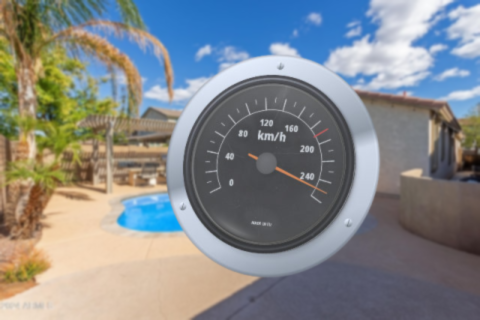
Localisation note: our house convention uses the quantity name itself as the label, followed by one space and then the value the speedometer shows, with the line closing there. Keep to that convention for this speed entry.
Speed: 250 km/h
